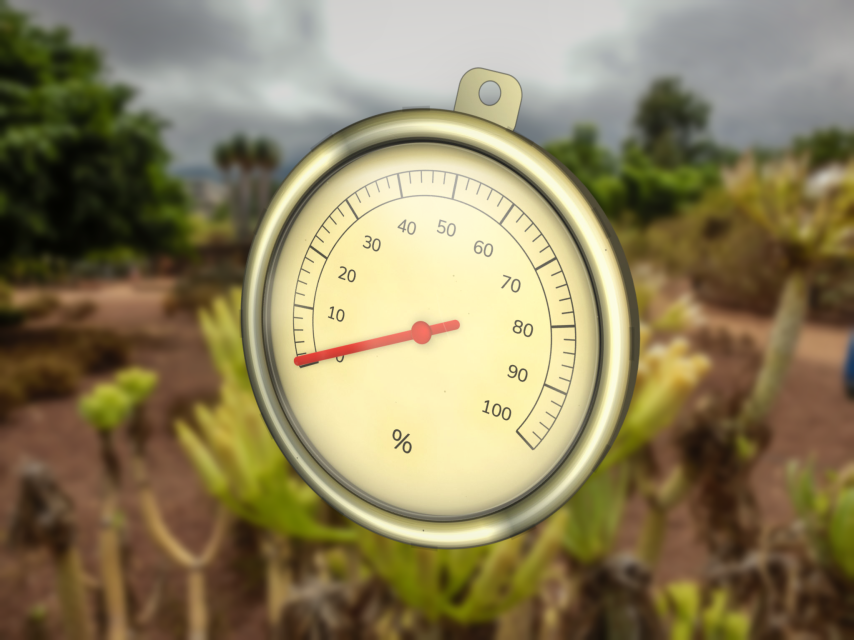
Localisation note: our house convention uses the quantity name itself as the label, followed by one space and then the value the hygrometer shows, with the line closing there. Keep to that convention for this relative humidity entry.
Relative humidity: 1 %
